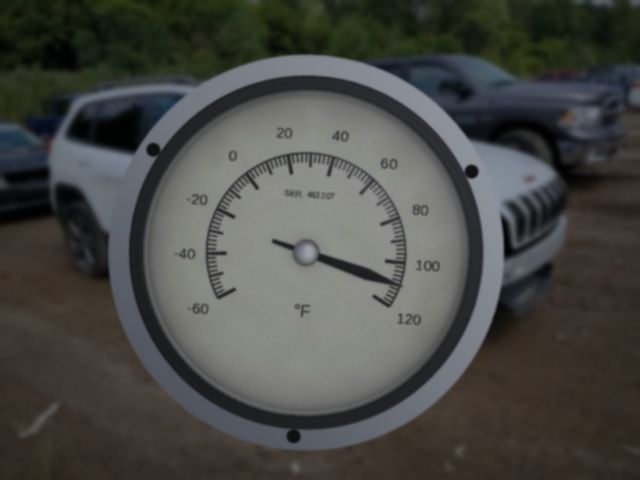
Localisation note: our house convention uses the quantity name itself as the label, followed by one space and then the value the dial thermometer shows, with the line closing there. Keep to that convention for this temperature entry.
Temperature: 110 °F
